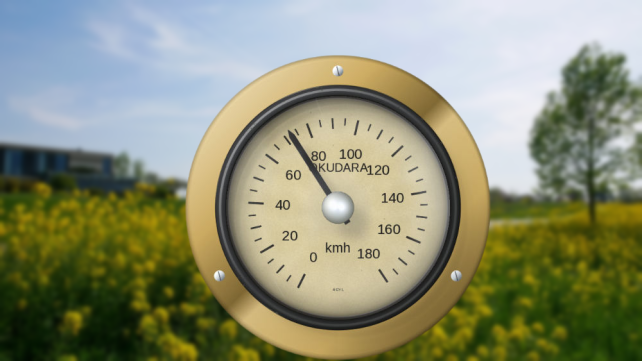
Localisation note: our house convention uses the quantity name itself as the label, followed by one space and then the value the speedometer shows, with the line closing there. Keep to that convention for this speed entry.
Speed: 72.5 km/h
